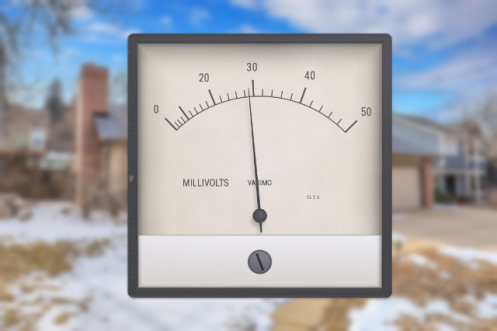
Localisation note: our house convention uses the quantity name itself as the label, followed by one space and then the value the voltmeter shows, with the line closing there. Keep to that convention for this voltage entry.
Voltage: 29 mV
